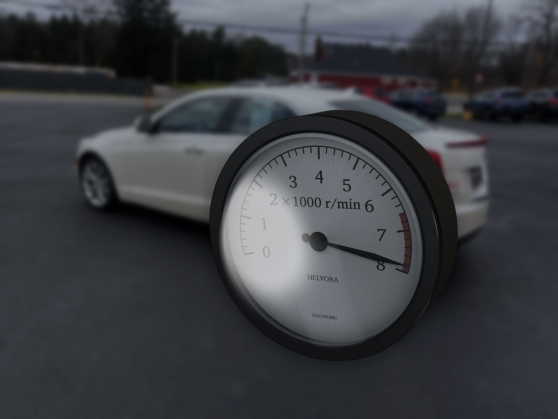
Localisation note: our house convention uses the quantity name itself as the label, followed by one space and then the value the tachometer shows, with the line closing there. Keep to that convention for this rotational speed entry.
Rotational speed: 7800 rpm
